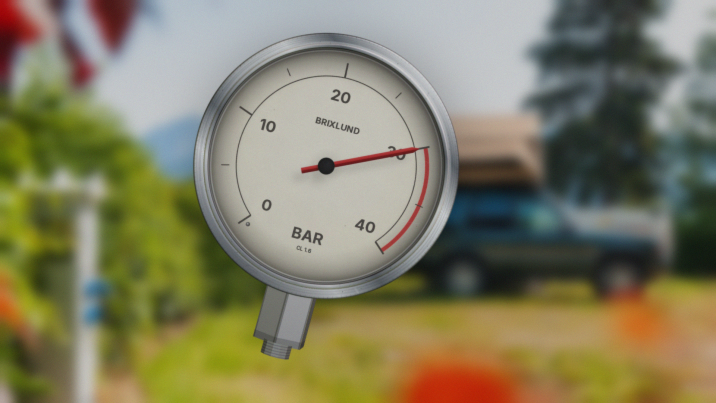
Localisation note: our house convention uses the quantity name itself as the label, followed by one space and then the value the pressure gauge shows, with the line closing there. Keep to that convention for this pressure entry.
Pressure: 30 bar
